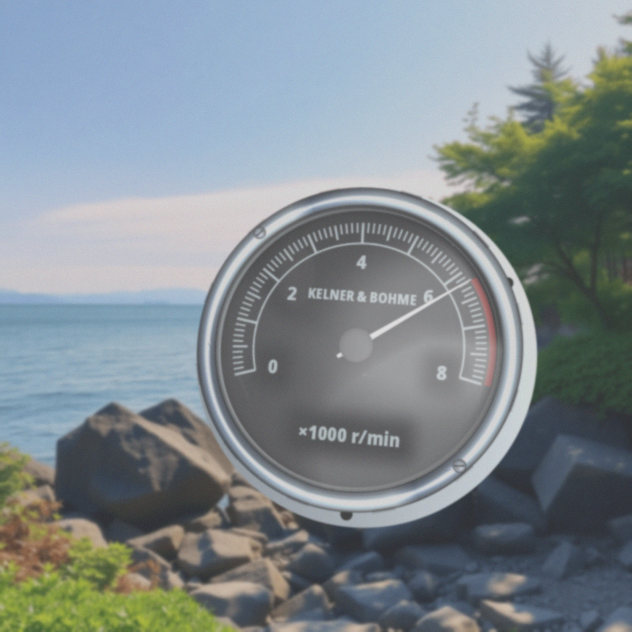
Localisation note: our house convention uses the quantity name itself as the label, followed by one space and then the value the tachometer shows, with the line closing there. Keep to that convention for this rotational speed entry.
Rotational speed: 6200 rpm
